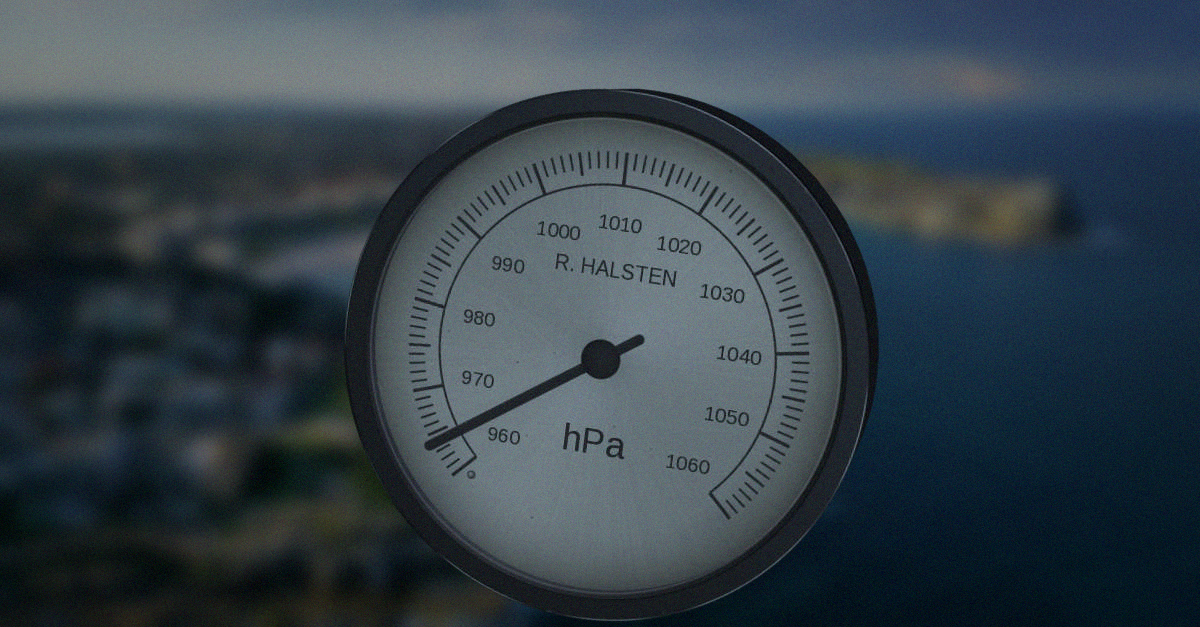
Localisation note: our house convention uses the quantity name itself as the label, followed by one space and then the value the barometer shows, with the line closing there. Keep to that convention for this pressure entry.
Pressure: 964 hPa
